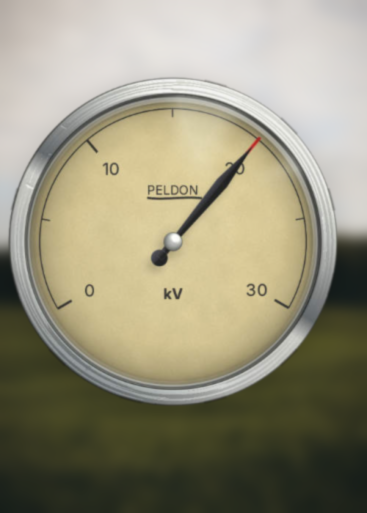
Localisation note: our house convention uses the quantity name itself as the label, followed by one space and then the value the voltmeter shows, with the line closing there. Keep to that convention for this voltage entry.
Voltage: 20 kV
